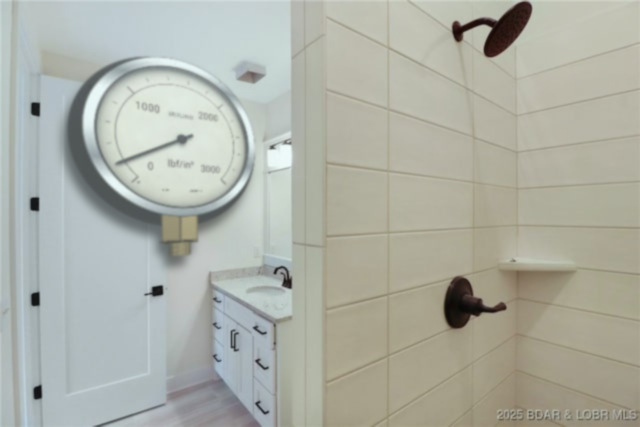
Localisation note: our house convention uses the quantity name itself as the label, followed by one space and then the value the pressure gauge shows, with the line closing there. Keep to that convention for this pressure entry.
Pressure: 200 psi
